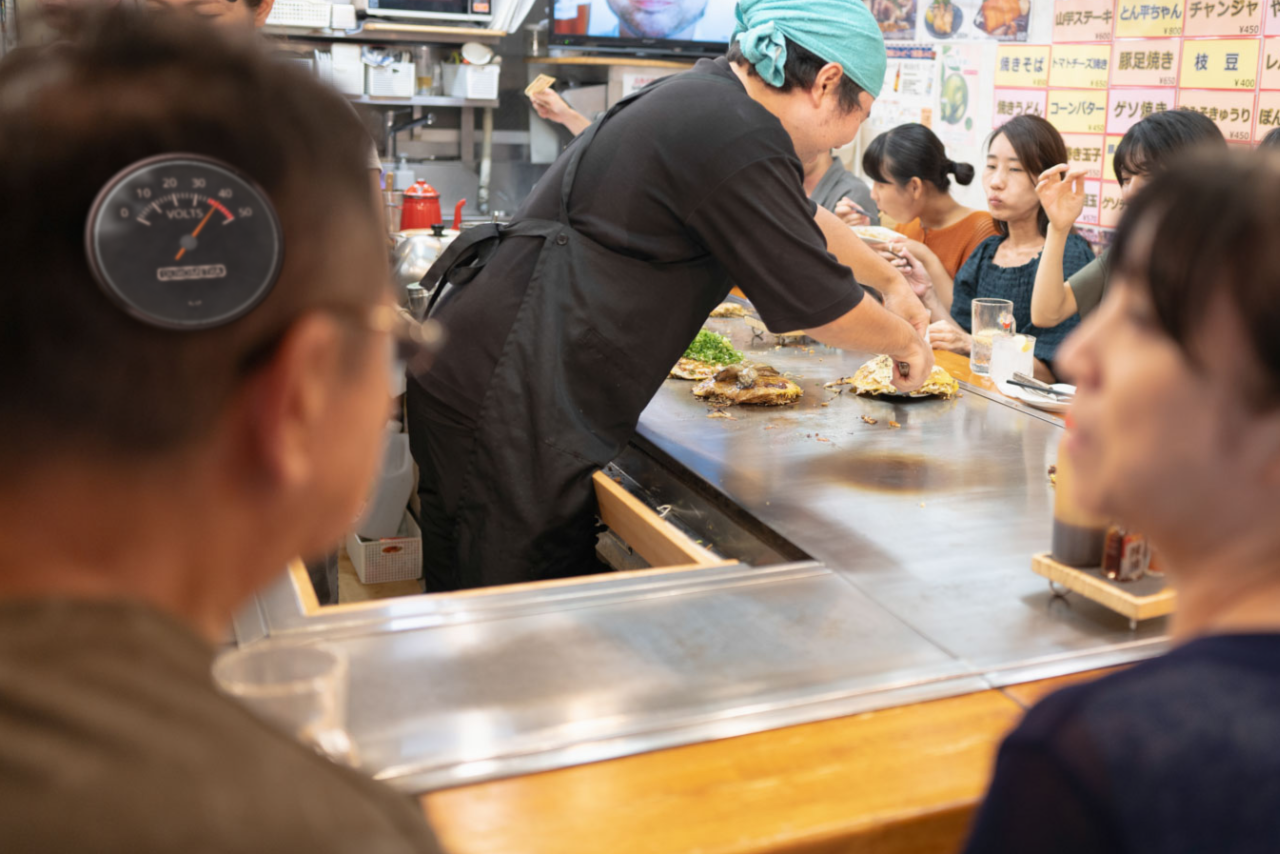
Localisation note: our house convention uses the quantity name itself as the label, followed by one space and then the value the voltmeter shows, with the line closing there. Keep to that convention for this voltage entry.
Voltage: 40 V
